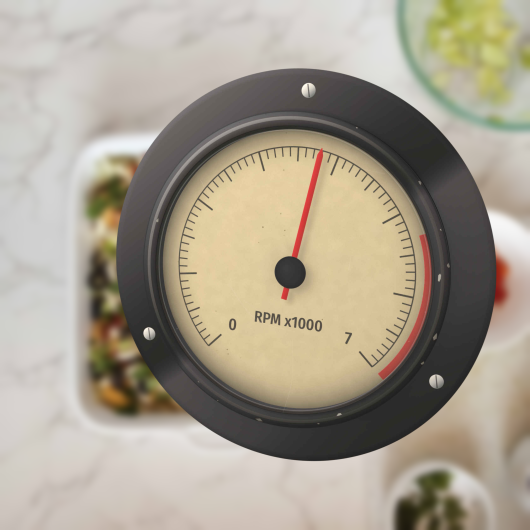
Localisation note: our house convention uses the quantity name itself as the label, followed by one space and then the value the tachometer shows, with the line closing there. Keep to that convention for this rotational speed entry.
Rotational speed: 3800 rpm
